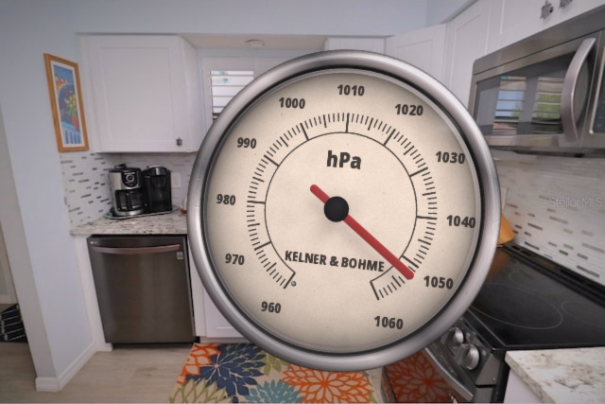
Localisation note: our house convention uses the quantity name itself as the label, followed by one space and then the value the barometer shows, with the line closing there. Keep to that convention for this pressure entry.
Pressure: 1052 hPa
